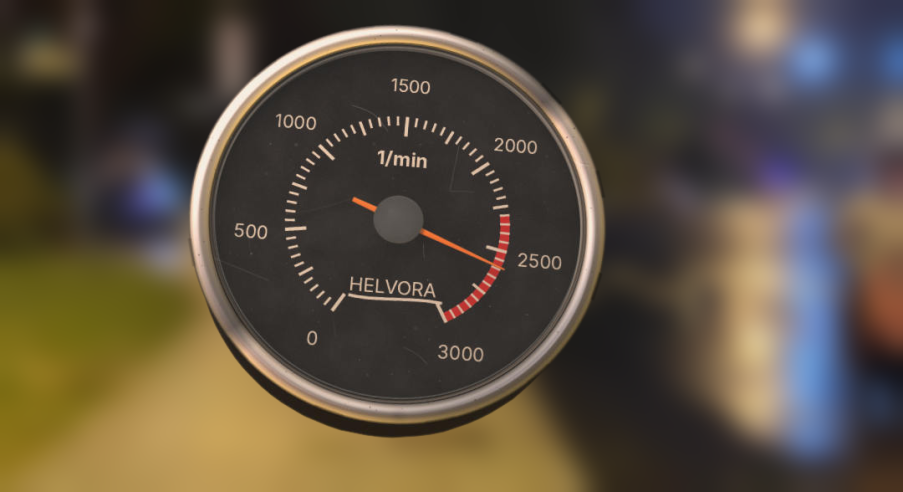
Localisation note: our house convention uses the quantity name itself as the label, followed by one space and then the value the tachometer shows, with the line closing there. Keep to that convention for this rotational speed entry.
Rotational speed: 2600 rpm
